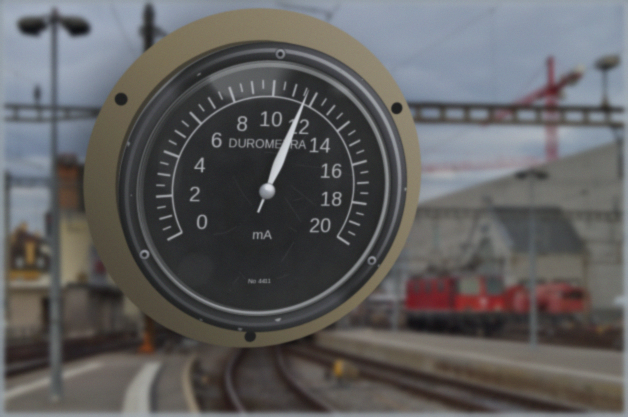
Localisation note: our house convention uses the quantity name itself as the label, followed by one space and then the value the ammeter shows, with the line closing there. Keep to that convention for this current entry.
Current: 11.5 mA
